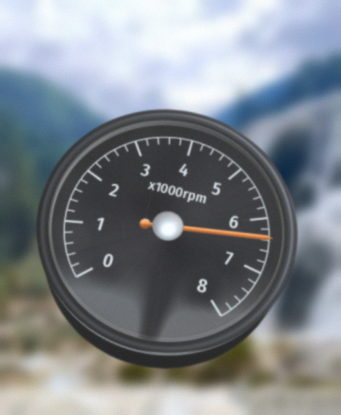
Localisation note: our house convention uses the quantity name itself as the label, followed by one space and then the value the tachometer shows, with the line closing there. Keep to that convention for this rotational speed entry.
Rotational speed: 6400 rpm
